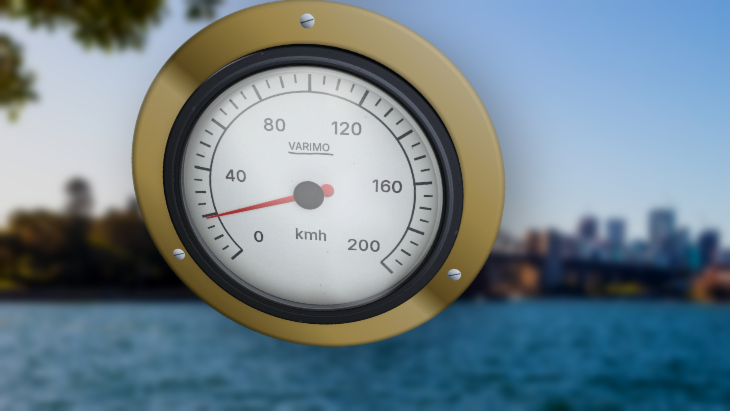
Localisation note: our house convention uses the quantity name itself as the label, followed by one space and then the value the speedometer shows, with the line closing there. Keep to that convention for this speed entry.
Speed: 20 km/h
